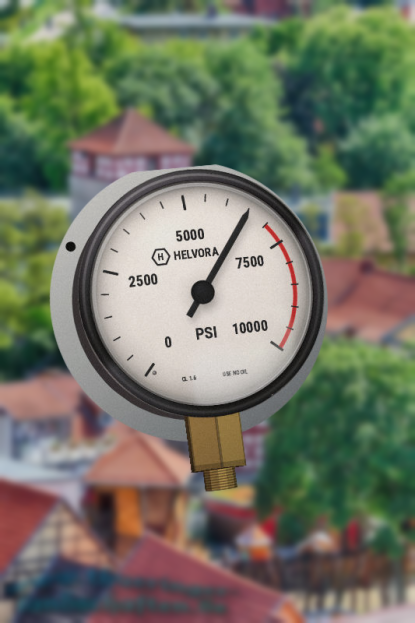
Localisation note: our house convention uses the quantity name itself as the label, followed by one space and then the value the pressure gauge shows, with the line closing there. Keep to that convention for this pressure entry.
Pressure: 6500 psi
